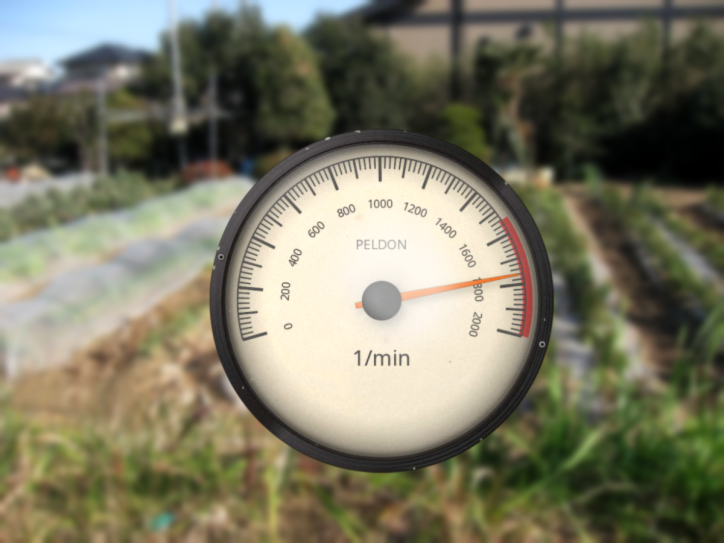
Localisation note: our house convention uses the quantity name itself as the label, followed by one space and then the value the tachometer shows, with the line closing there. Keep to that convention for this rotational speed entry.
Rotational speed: 1760 rpm
